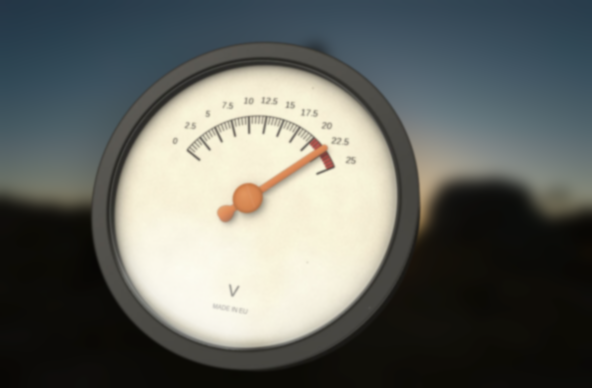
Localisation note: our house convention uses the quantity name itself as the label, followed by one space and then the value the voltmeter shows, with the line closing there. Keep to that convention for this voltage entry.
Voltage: 22.5 V
